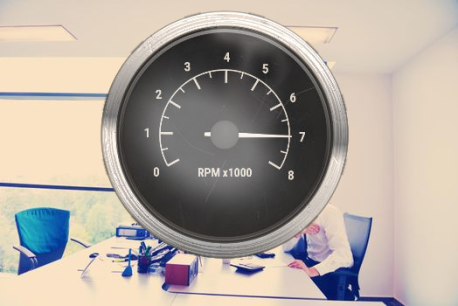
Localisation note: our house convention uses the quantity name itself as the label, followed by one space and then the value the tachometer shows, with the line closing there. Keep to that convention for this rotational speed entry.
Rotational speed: 7000 rpm
